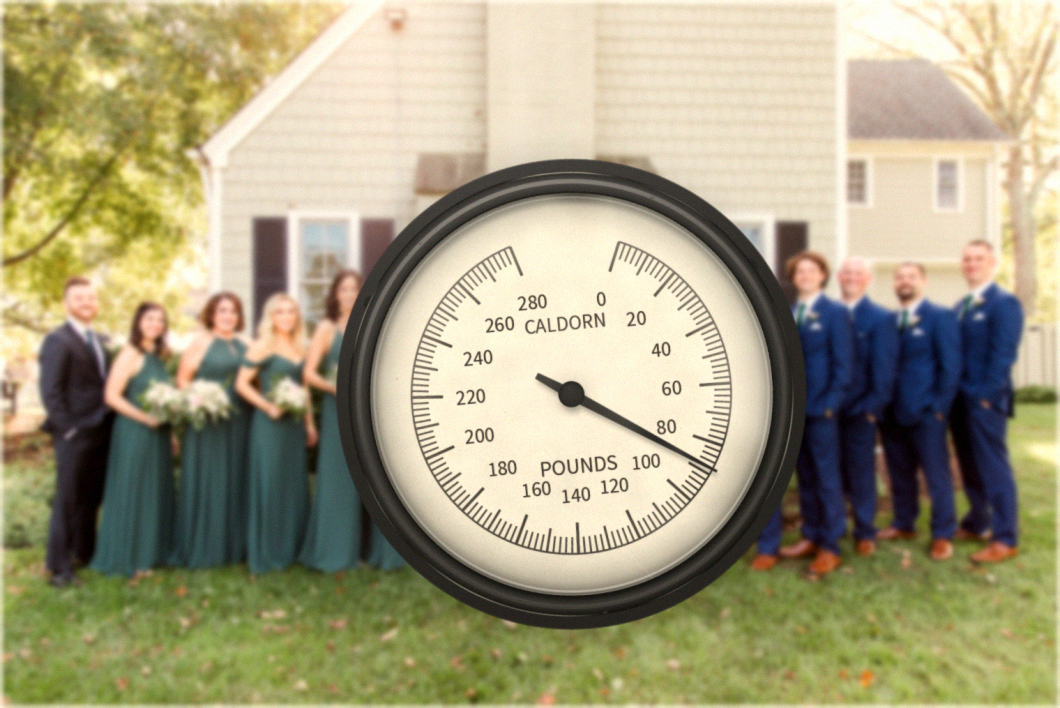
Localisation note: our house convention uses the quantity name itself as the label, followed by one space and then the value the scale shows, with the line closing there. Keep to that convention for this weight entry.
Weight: 88 lb
